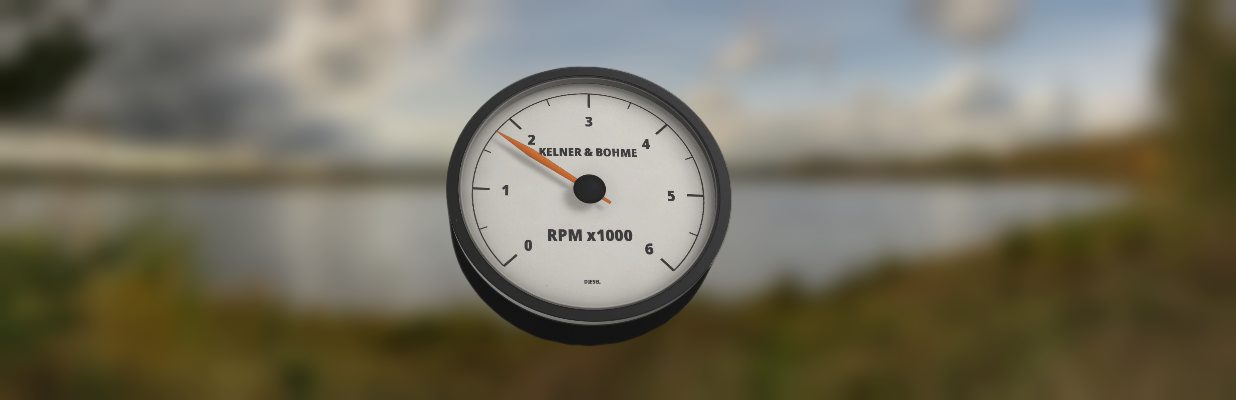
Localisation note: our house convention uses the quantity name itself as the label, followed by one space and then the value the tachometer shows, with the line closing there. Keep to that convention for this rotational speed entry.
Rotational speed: 1750 rpm
